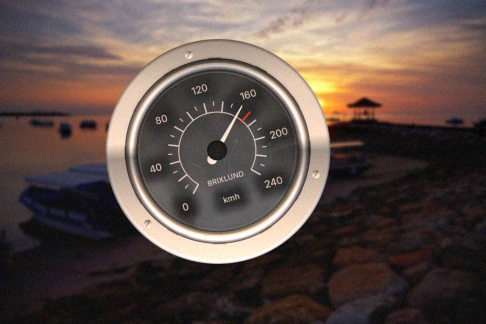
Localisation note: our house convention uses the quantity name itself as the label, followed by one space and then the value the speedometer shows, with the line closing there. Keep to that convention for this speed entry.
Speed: 160 km/h
